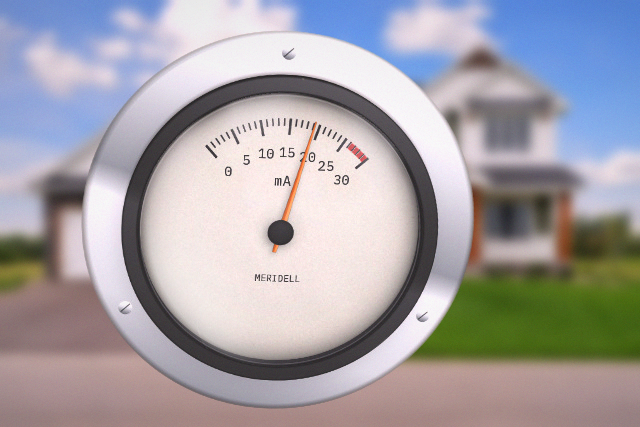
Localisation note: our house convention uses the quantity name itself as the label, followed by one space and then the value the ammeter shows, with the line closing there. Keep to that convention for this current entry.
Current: 19 mA
